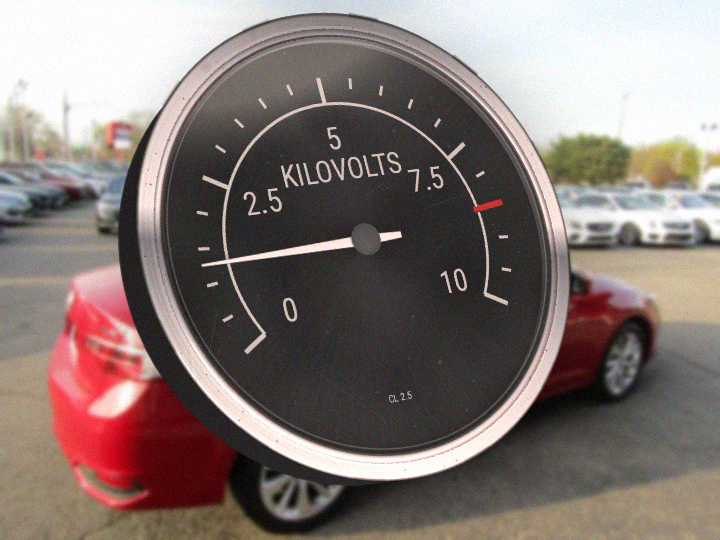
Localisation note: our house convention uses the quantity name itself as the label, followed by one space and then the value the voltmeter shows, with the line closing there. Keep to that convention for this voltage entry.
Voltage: 1.25 kV
